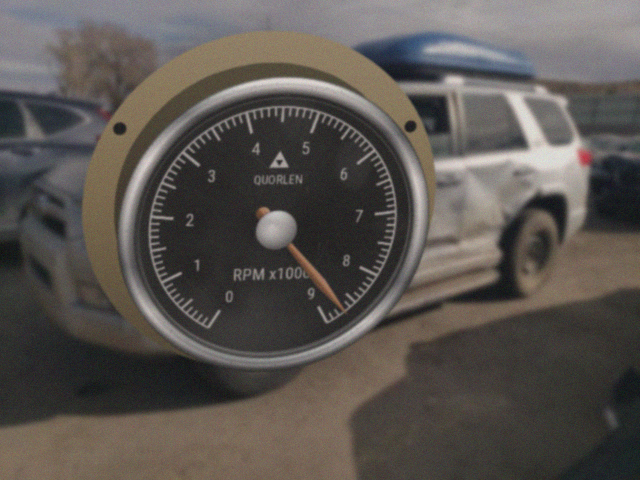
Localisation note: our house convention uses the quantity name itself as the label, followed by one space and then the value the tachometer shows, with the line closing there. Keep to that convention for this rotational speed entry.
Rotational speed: 8700 rpm
